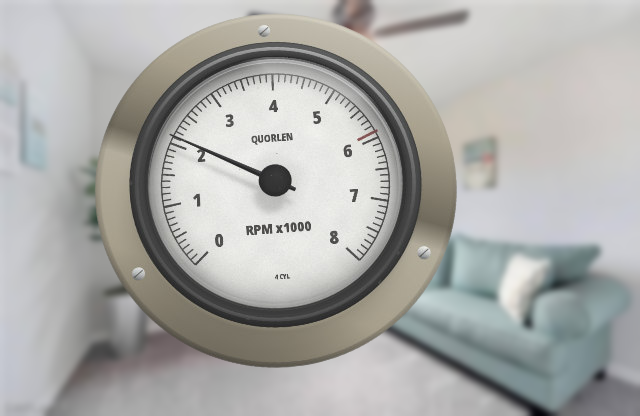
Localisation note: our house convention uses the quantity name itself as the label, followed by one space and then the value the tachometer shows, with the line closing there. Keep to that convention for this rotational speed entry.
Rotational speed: 2100 rpm
